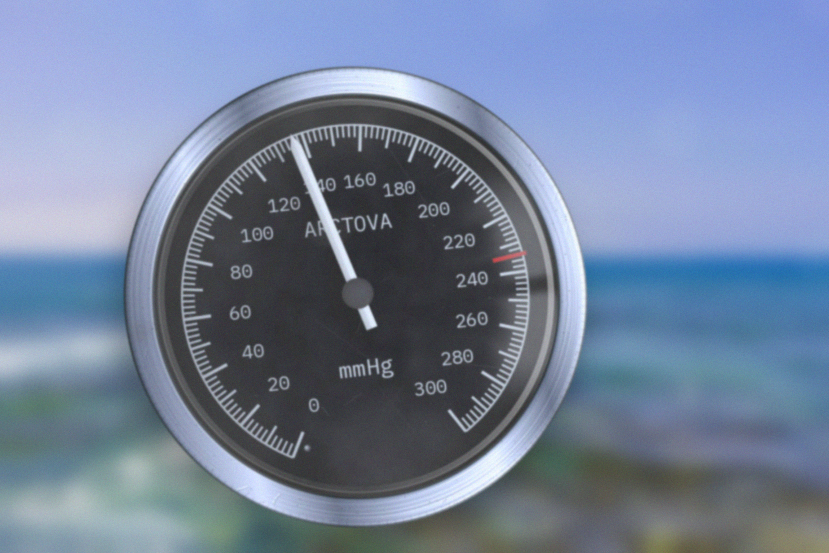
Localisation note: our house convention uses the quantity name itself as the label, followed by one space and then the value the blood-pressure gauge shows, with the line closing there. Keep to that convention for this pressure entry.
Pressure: 136 mmHg
